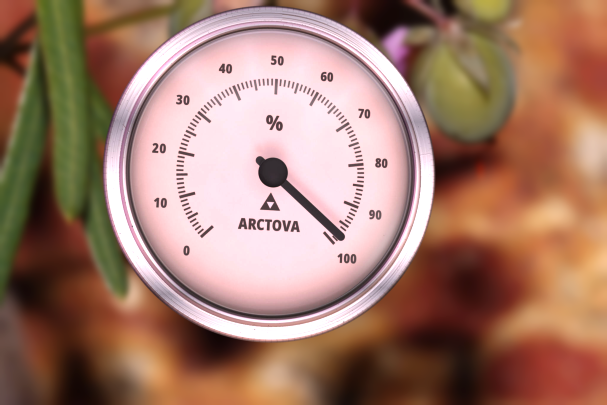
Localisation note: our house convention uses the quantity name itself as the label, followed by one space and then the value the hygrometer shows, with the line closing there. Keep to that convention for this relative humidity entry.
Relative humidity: 98 %
